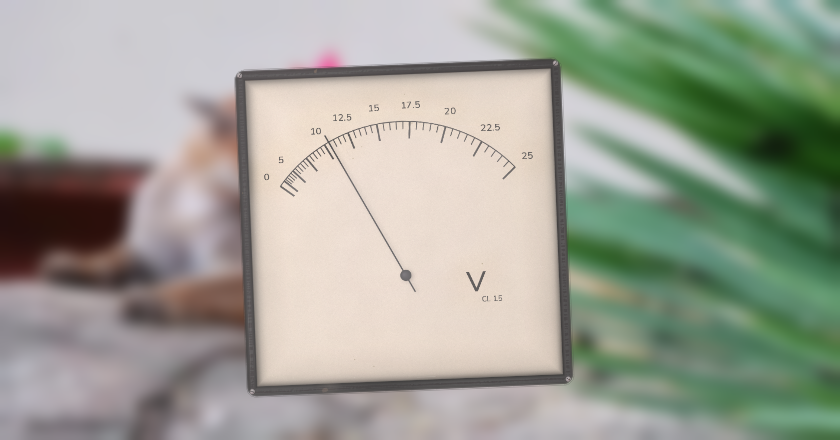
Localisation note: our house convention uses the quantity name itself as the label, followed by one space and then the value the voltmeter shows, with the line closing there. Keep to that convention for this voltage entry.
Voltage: 10.5 V
